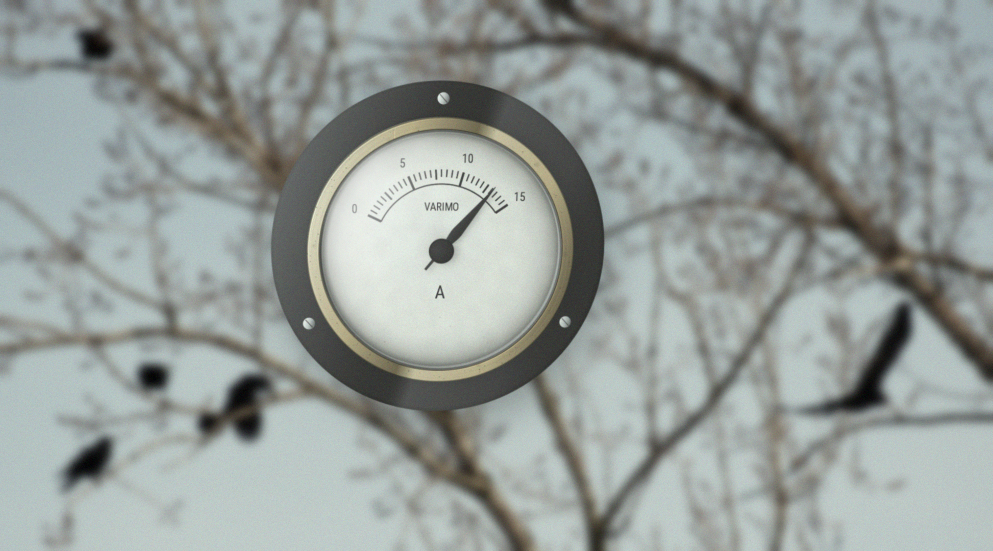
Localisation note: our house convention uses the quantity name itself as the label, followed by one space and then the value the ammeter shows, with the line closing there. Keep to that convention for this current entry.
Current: 13 A
